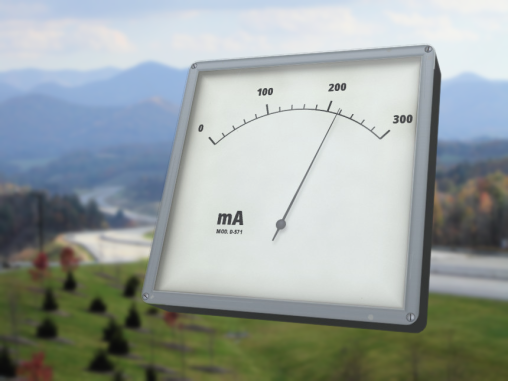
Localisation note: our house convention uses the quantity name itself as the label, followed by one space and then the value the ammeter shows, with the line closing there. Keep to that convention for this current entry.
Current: 220 mA
